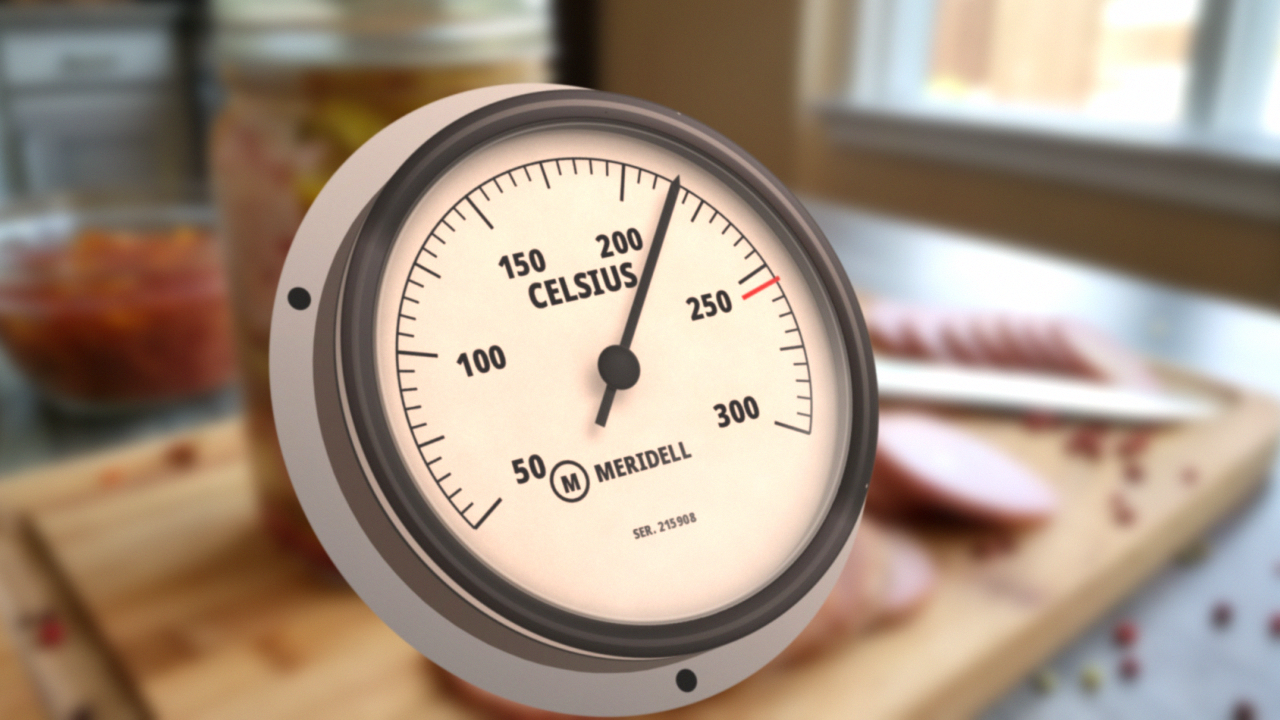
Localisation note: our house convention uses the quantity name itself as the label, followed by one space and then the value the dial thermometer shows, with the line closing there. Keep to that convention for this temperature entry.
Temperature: 215 °C
